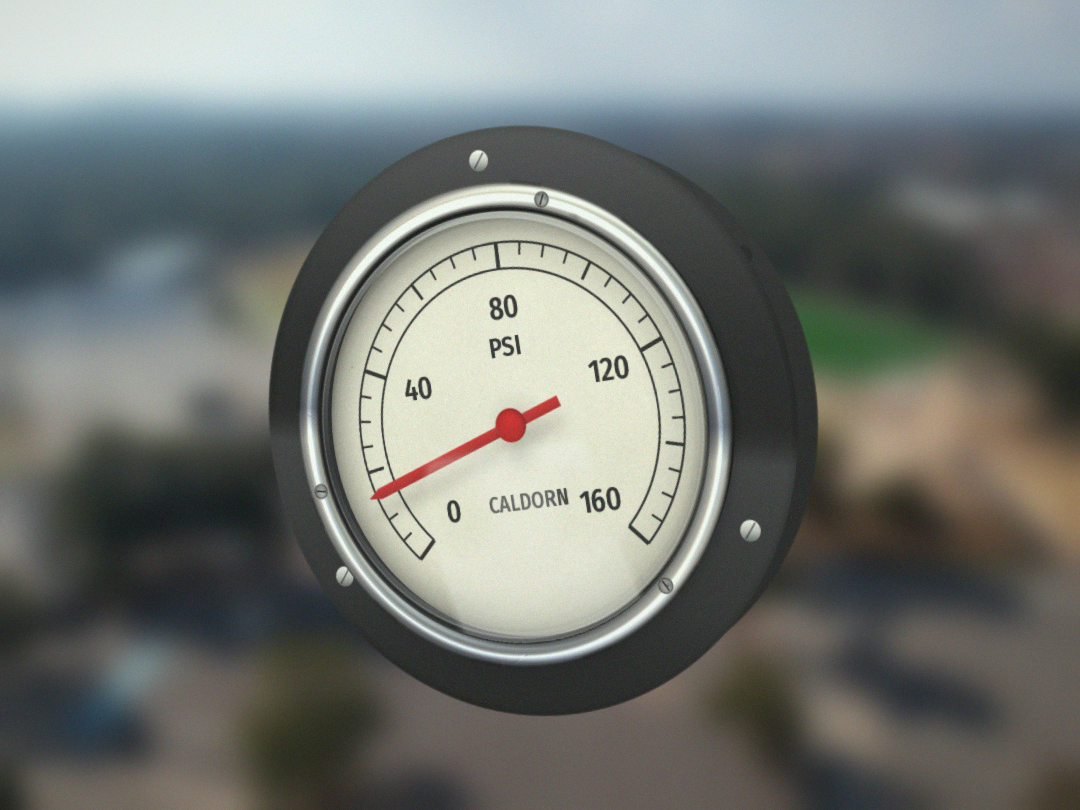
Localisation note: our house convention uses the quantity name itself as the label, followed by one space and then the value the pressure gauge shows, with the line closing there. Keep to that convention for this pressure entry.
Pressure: 15 psi
